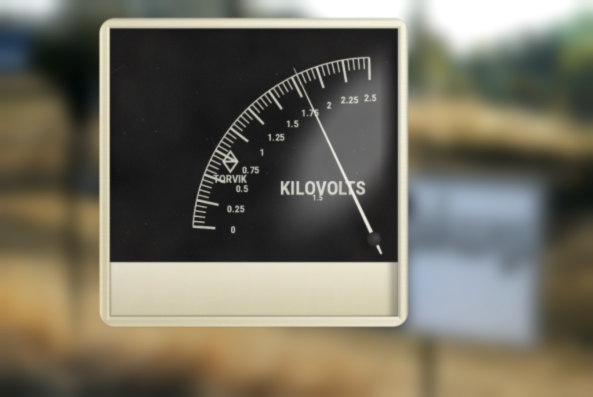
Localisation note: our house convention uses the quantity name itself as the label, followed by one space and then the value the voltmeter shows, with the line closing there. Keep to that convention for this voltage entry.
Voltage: 1.8 kV
